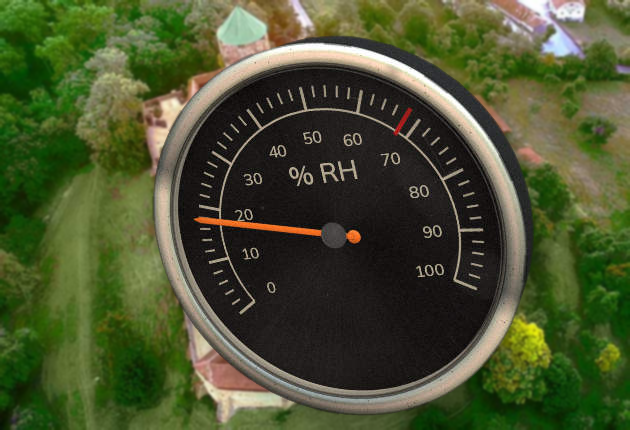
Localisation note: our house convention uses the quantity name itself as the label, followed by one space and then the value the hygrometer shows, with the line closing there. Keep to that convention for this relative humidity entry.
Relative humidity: 18 %
